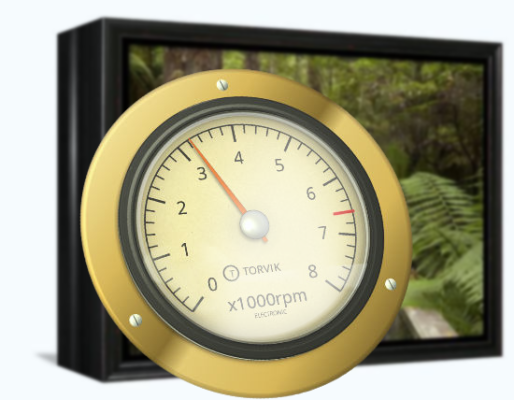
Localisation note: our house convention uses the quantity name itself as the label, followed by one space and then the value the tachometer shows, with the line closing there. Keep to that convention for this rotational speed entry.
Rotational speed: 3200 rpm
